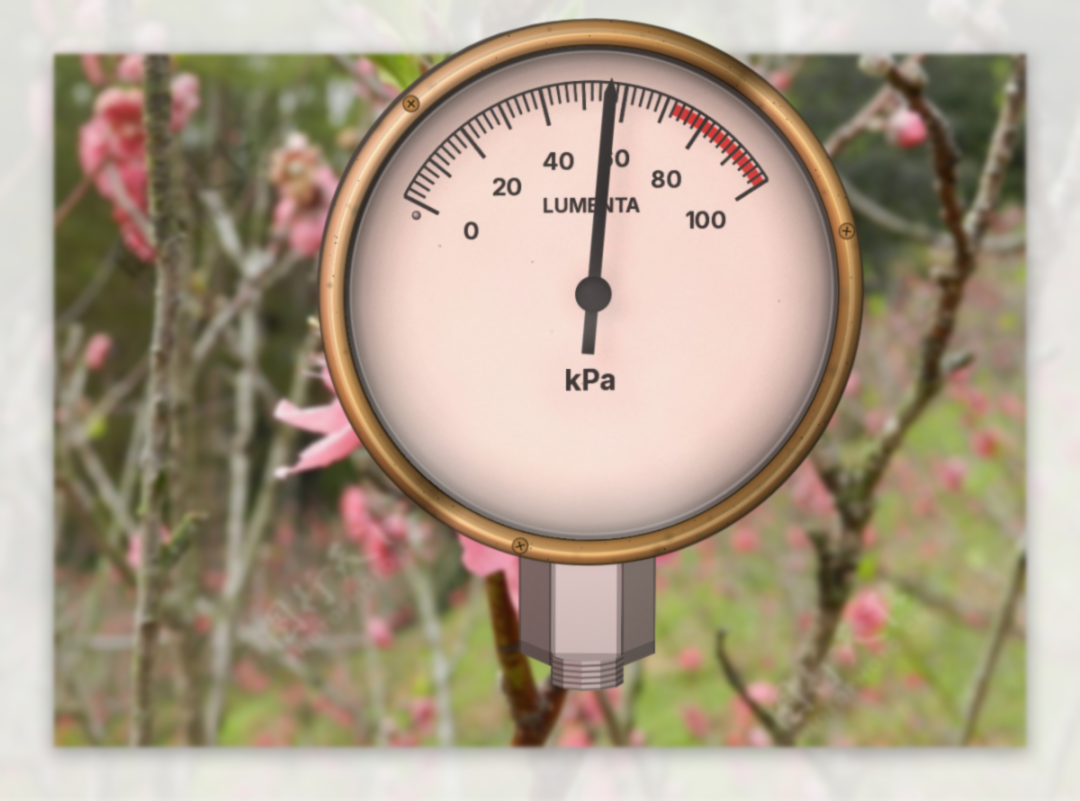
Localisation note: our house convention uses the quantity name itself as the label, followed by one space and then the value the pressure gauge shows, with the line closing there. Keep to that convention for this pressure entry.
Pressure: 56 kPa
